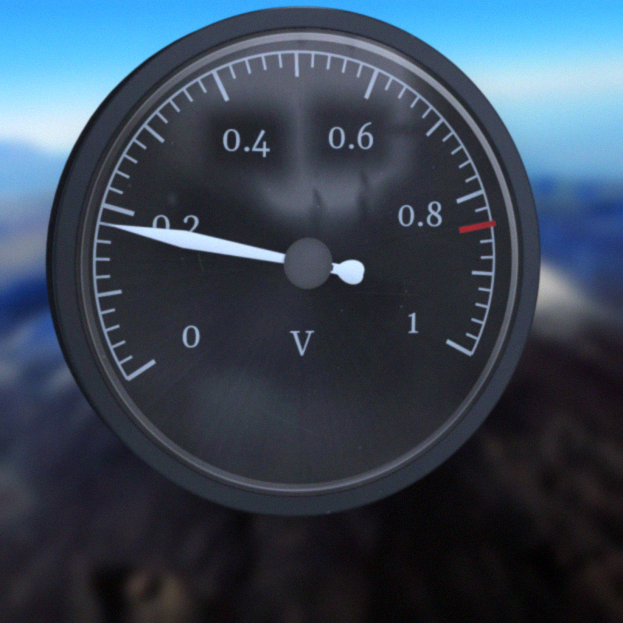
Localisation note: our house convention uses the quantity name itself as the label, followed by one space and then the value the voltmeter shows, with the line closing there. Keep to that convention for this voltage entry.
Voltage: 0.18 V
